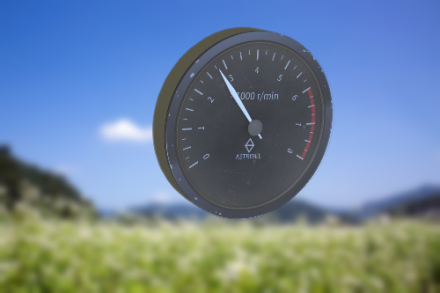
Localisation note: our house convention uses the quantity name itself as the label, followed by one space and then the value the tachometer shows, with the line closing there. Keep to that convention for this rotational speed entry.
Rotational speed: 2750 rpm
